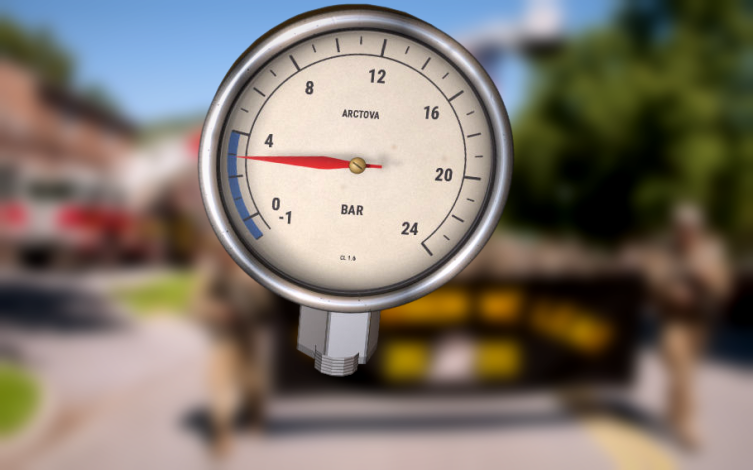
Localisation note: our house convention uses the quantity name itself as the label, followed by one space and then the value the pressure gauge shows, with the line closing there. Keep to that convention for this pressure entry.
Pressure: 3 bar
